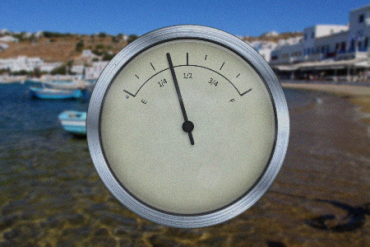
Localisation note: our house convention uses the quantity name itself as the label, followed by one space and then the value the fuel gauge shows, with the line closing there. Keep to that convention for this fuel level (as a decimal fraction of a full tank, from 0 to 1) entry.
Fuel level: 0.375
